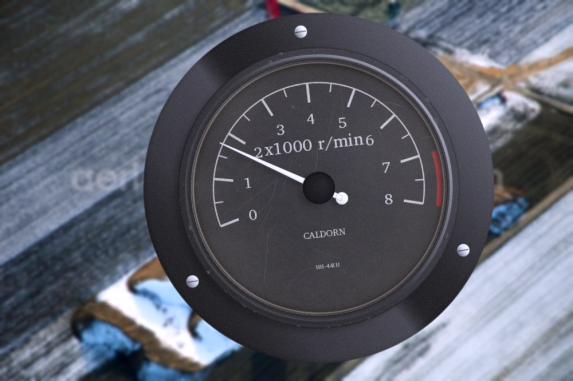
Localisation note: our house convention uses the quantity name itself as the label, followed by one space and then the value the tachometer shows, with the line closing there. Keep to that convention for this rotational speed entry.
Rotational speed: 1750 rpm
